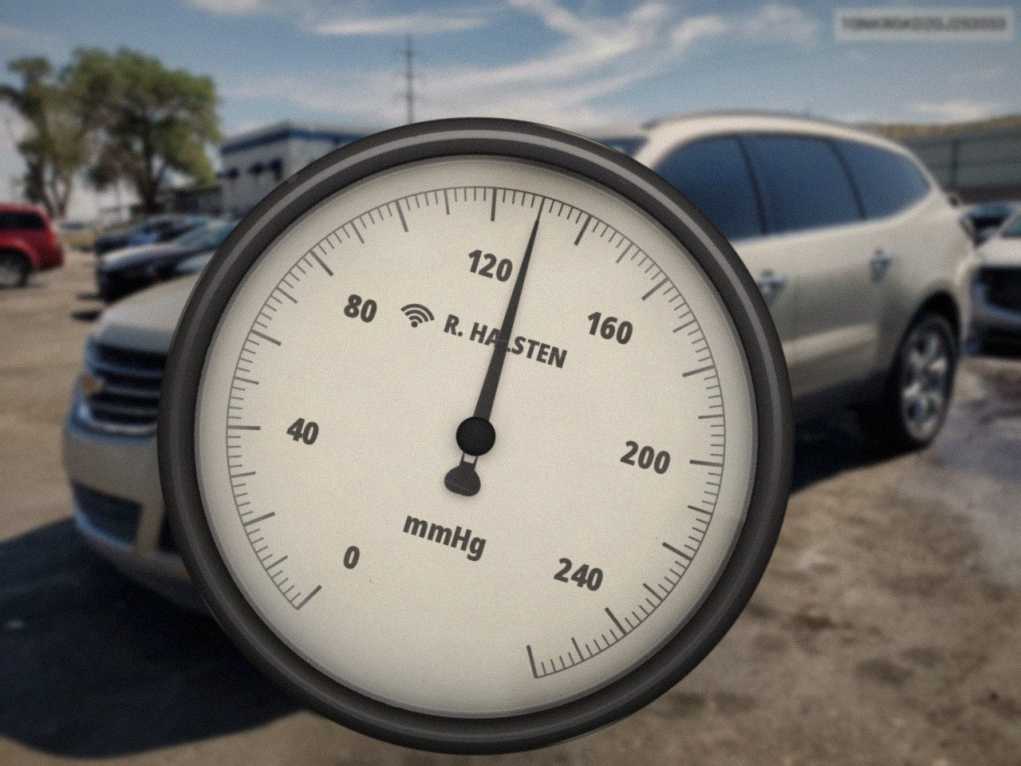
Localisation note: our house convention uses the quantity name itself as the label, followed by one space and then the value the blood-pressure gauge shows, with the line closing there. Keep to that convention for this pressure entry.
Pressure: 130 mmHg
